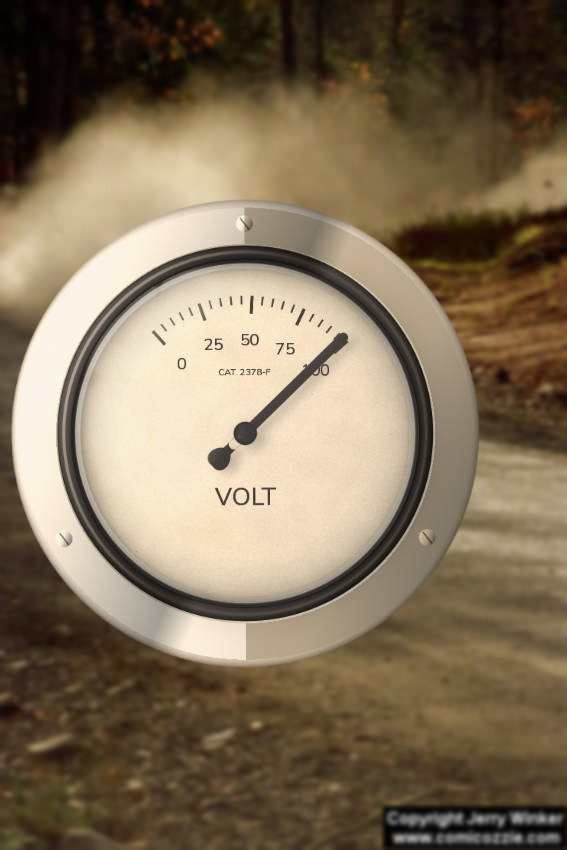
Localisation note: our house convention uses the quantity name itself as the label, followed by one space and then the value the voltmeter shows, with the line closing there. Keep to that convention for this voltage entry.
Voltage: 97.5 V
